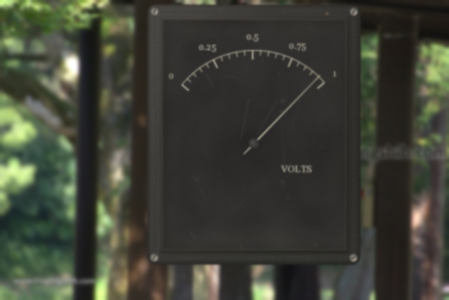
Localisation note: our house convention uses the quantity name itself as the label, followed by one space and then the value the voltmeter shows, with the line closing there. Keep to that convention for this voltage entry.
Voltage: 0.95 V
